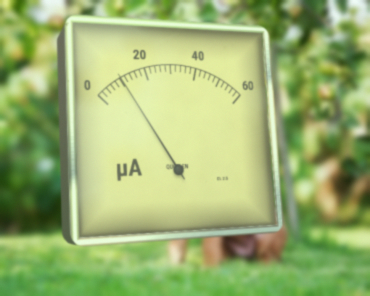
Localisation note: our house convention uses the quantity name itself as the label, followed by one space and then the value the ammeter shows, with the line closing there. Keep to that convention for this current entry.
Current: 10 µA
